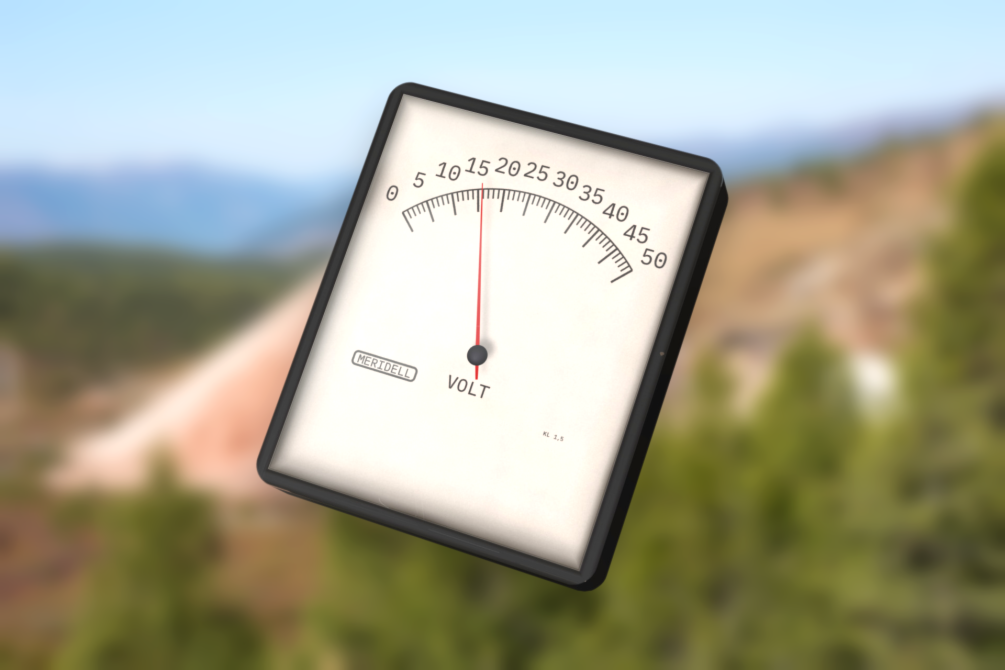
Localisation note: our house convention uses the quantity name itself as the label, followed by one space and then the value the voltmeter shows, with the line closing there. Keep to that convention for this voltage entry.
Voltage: 16 V
